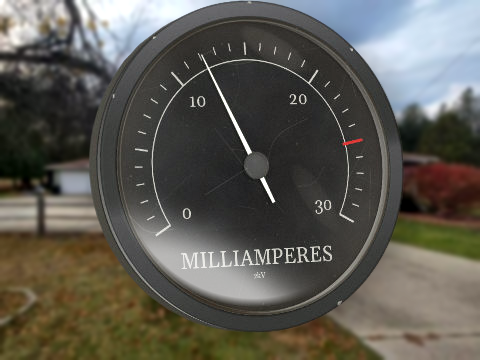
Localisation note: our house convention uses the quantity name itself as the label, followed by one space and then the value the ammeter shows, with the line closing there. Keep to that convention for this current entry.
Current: 12 mA
